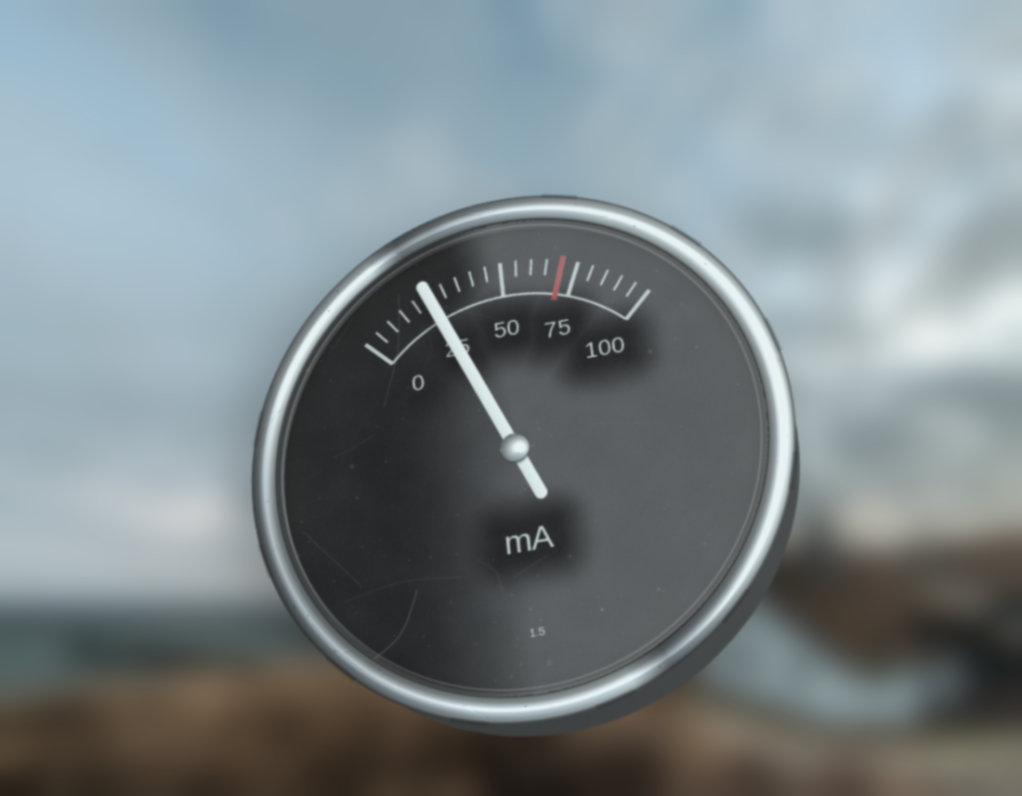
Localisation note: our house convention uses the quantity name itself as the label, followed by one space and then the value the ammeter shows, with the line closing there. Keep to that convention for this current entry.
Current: 25 mA
